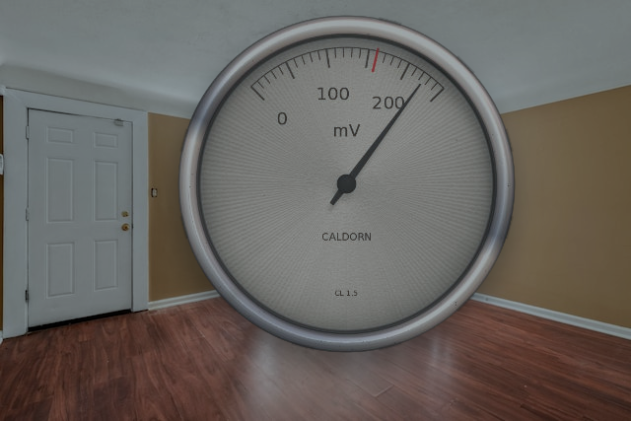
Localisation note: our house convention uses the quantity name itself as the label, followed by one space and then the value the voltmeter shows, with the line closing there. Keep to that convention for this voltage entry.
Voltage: 225 mV
